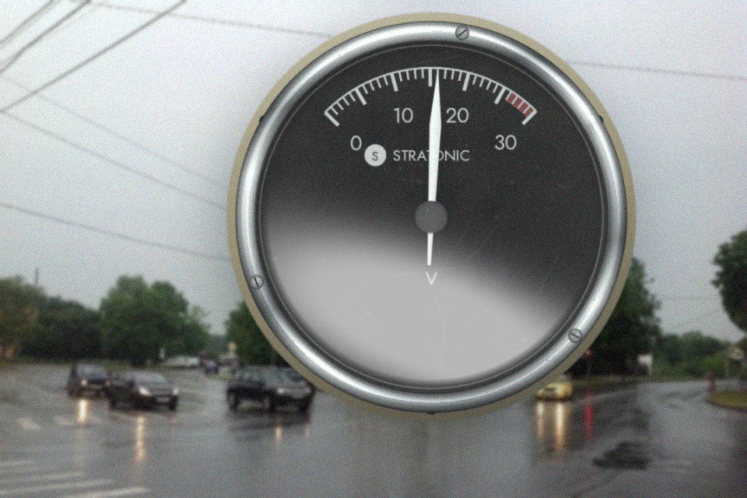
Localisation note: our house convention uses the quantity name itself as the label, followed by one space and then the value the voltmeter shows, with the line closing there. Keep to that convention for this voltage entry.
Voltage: 16 V
